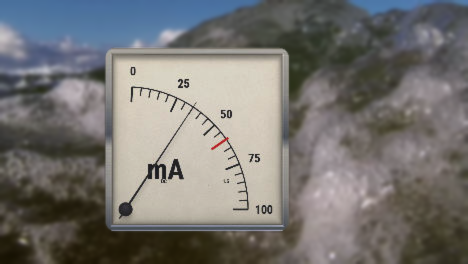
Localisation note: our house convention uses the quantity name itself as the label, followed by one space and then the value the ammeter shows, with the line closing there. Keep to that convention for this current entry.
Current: 35 mA
